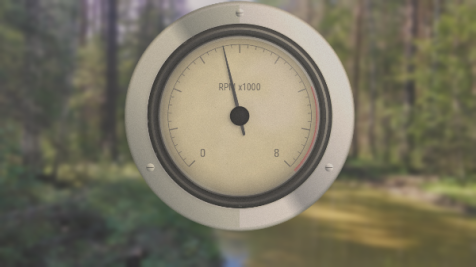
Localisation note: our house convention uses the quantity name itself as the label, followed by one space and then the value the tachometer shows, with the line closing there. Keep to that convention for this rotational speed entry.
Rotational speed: 3600 rpm
